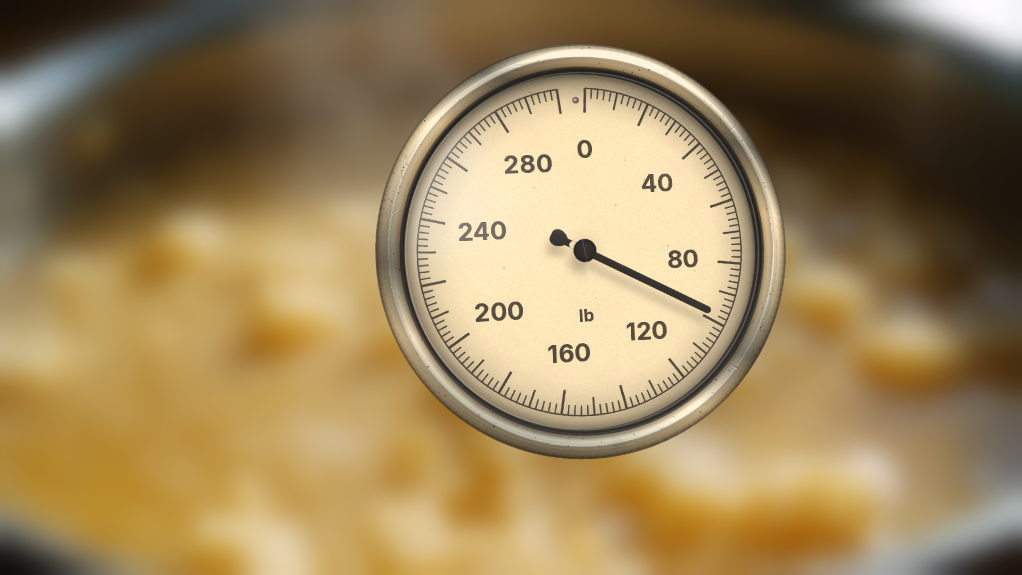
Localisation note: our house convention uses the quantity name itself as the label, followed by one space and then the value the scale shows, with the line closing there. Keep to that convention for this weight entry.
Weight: 98 lb
